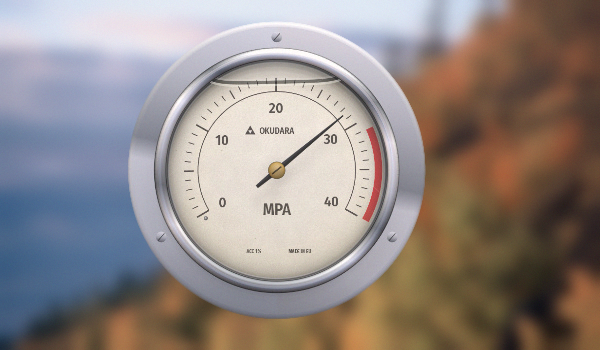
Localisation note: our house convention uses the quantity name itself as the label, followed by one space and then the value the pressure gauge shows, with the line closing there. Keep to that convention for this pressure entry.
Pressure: 28.5 MPa
